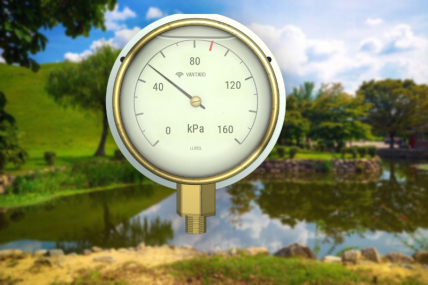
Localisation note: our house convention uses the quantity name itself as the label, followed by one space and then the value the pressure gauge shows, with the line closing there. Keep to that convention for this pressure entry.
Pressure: 50 kPa
